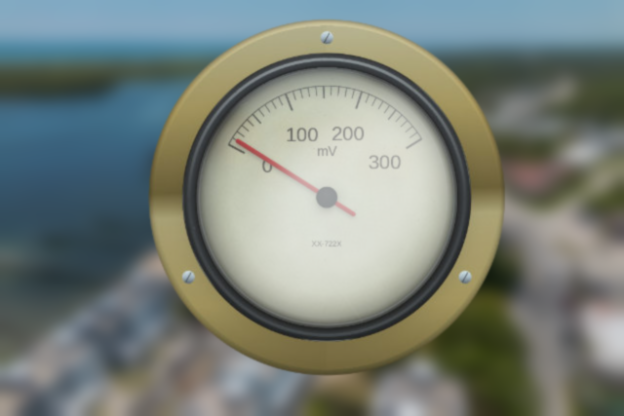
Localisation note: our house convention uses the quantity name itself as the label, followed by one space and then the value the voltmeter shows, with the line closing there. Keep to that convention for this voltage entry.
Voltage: 10 mV
